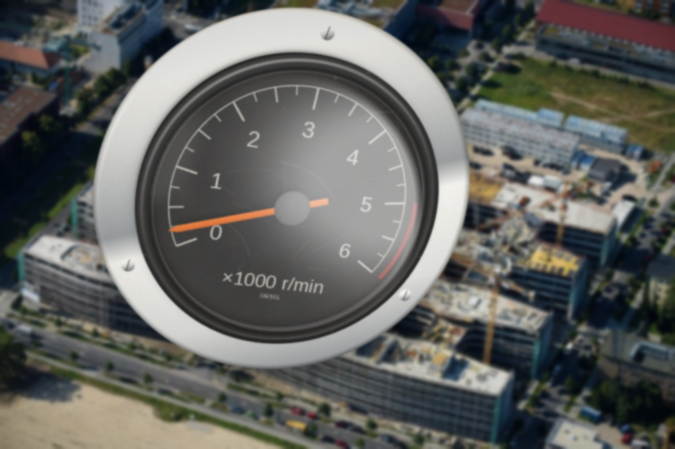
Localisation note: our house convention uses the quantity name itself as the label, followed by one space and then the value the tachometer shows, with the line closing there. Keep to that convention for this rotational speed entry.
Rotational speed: 250 rpm
